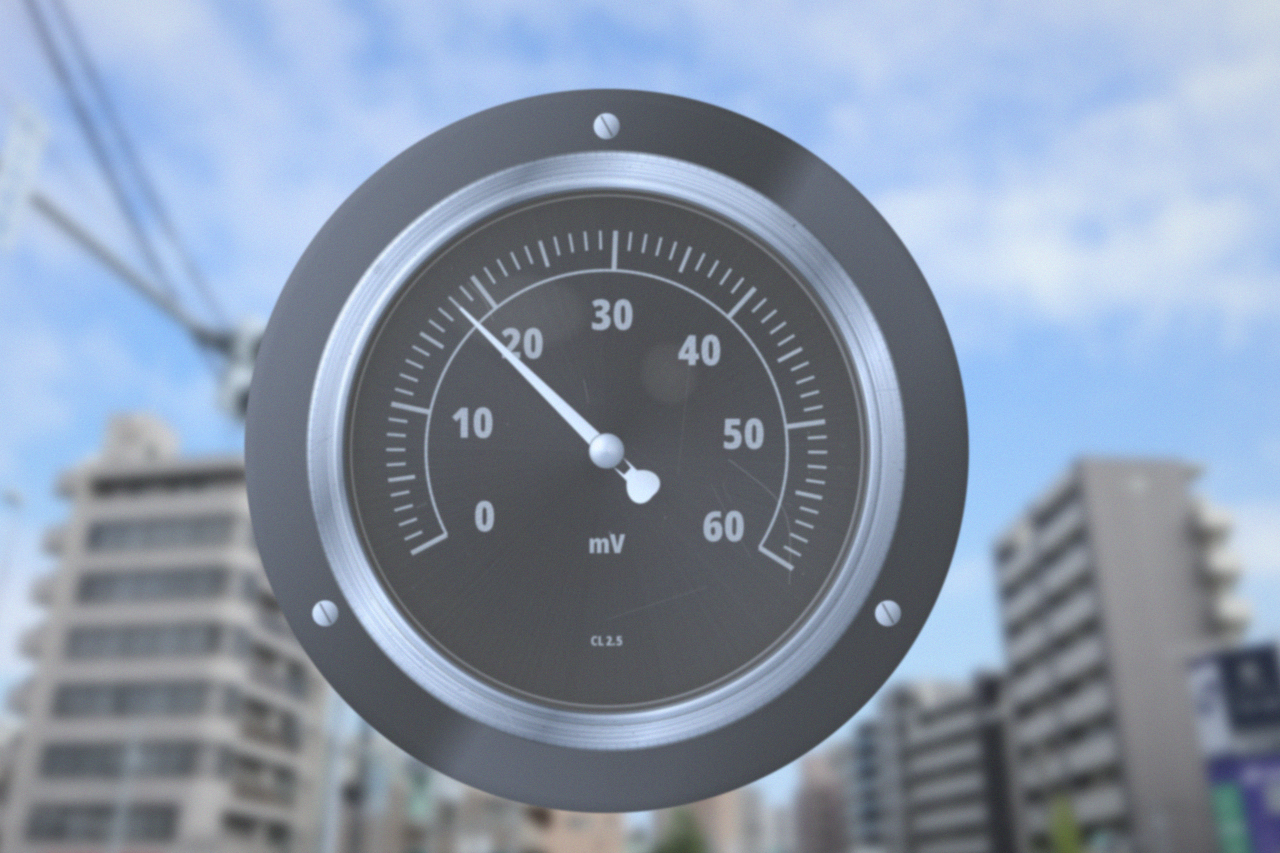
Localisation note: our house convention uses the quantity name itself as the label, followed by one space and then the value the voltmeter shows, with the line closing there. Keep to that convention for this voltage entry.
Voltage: 18 mV
